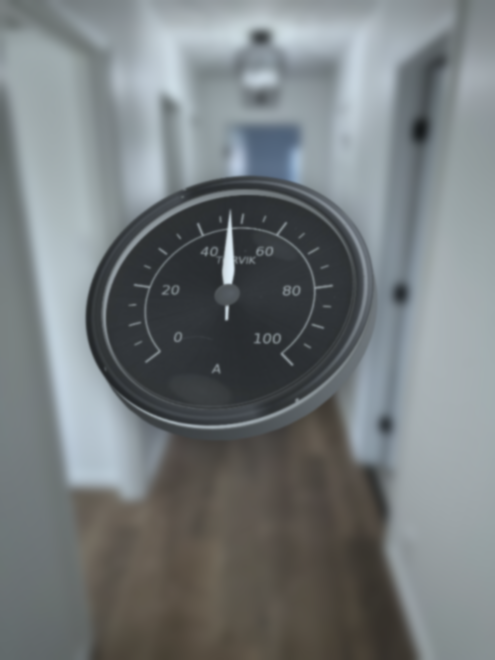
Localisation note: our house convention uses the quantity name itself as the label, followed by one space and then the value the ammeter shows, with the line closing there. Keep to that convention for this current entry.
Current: 47.5 A
